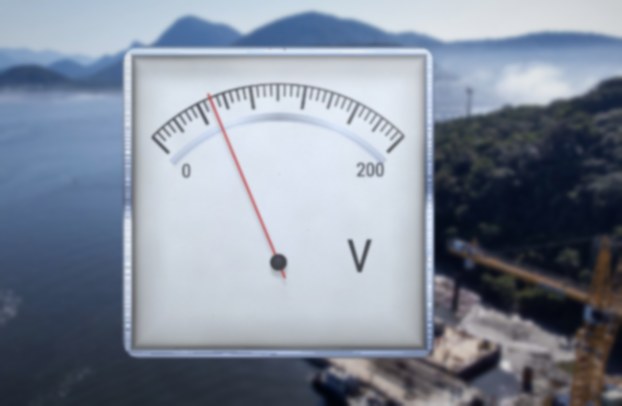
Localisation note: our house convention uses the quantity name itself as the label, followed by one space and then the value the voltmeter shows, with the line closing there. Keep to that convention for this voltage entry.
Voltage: 50 V
